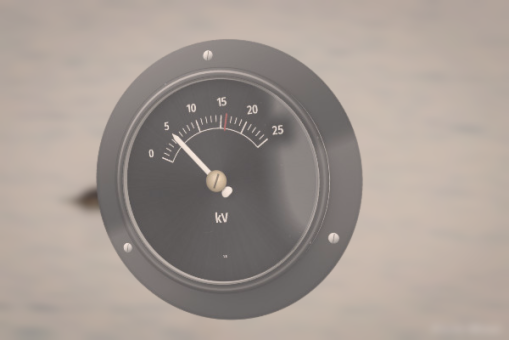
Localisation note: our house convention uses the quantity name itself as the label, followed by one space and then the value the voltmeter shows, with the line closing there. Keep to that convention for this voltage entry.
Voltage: 5 kV
